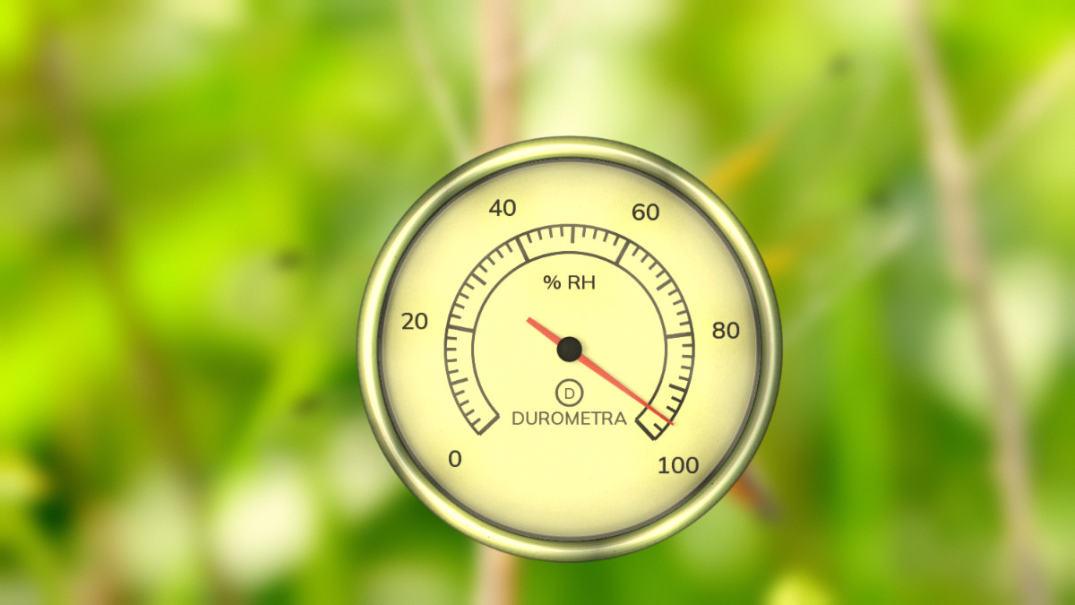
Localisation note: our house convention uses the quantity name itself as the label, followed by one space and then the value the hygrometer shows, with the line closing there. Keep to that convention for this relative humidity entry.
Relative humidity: 96 %
